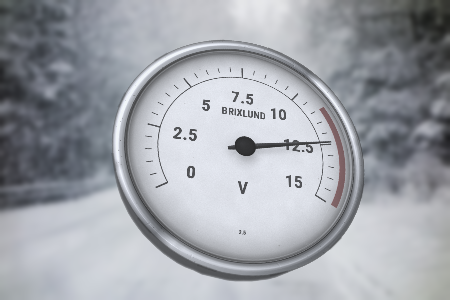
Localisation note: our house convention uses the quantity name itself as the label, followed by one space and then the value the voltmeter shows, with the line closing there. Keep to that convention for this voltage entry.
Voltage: 12.5 V
